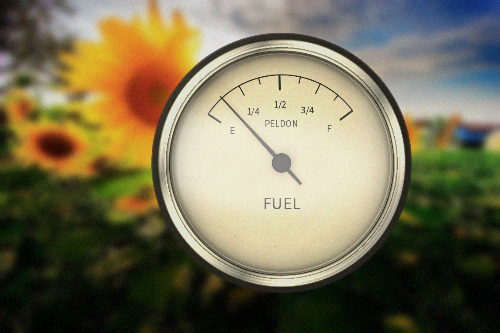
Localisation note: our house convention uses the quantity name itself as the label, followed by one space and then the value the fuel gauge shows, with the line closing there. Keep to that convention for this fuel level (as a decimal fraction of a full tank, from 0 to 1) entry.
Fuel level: 0.125
